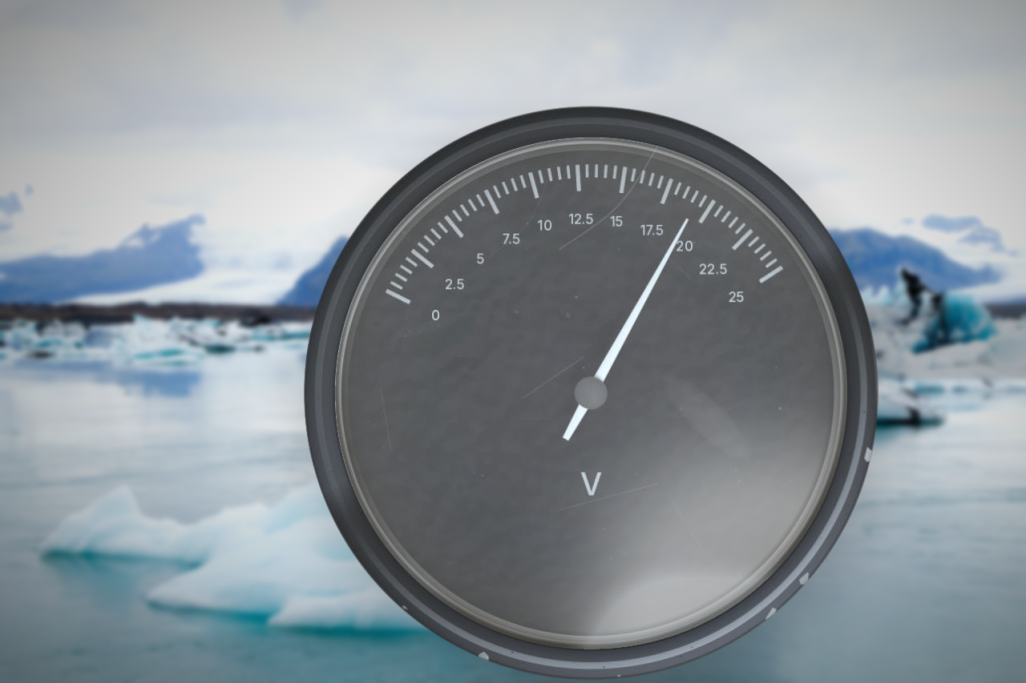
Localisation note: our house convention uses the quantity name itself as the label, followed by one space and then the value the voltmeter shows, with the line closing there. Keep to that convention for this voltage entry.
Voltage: 19.25 V
